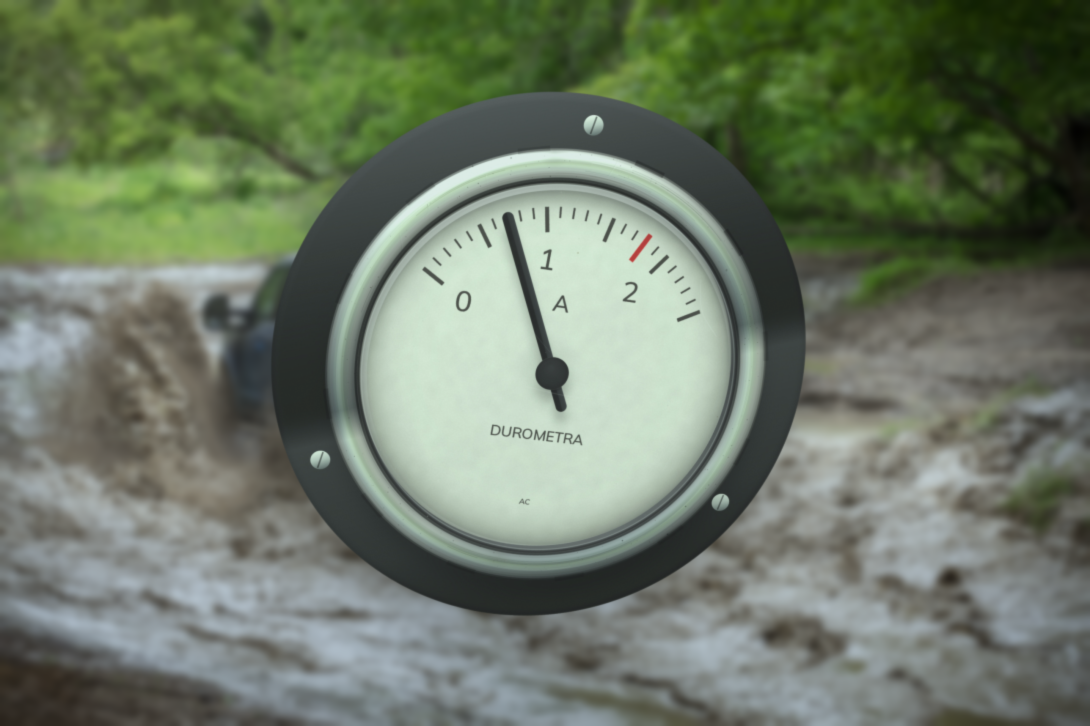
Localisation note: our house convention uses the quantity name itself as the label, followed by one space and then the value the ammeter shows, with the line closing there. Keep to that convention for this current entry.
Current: 0.7 A
